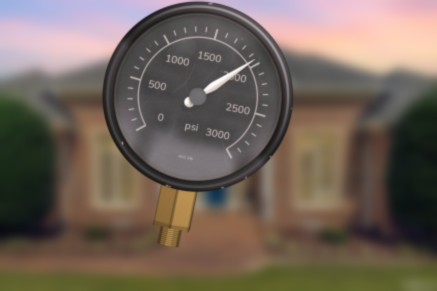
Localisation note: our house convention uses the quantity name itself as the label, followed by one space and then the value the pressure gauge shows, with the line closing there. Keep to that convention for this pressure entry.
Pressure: 1950 psi
